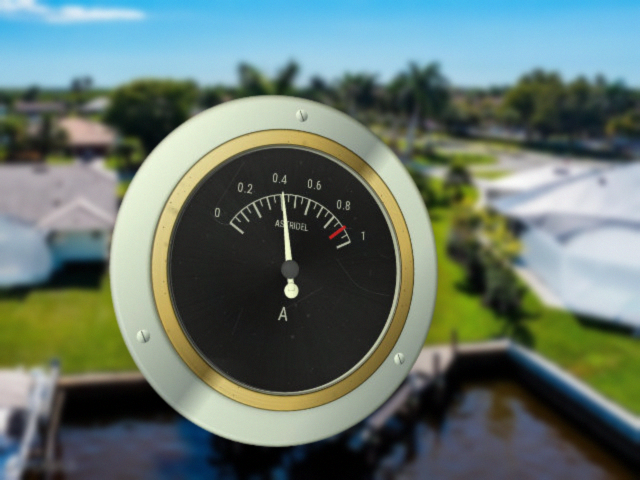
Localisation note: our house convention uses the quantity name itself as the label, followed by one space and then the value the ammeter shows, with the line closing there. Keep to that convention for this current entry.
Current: 0.4 A
